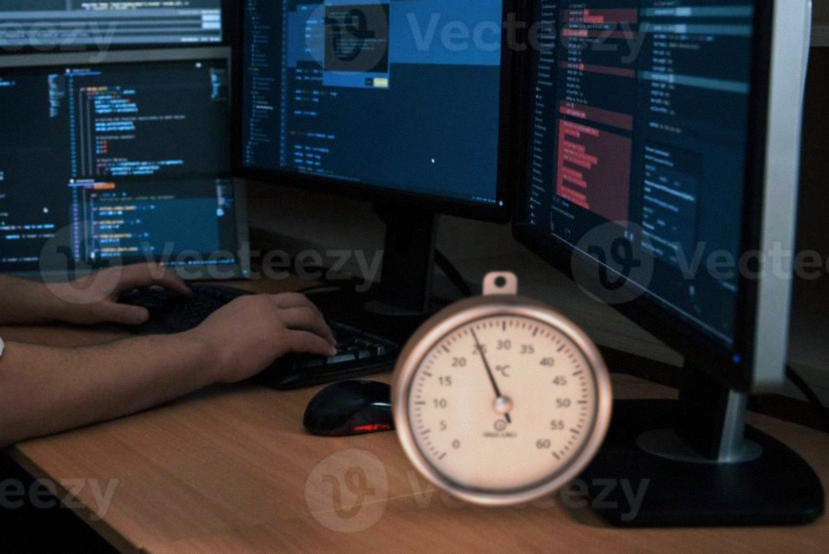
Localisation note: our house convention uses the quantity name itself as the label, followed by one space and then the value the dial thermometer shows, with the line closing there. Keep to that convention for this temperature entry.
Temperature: 25 °C
